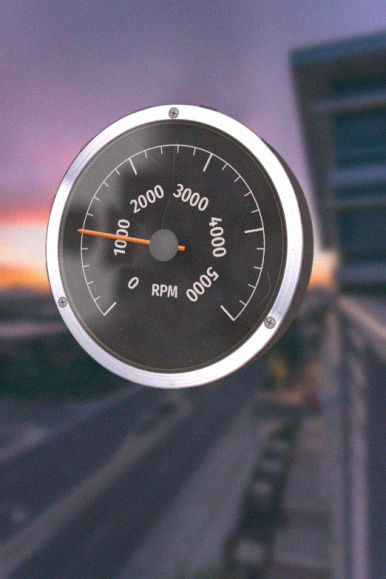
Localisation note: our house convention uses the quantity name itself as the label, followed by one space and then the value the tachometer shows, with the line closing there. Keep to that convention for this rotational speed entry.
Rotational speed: 1000 rpm
